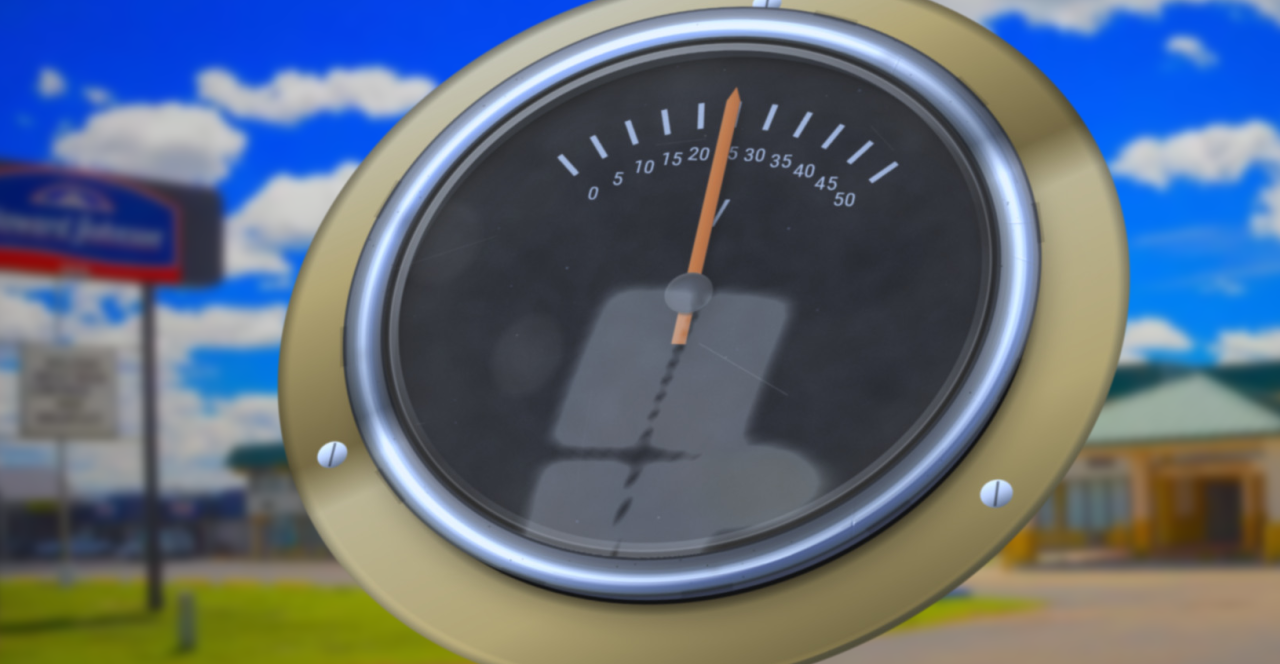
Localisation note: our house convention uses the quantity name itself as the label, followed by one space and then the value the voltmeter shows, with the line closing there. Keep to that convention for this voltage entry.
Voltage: 25 V
